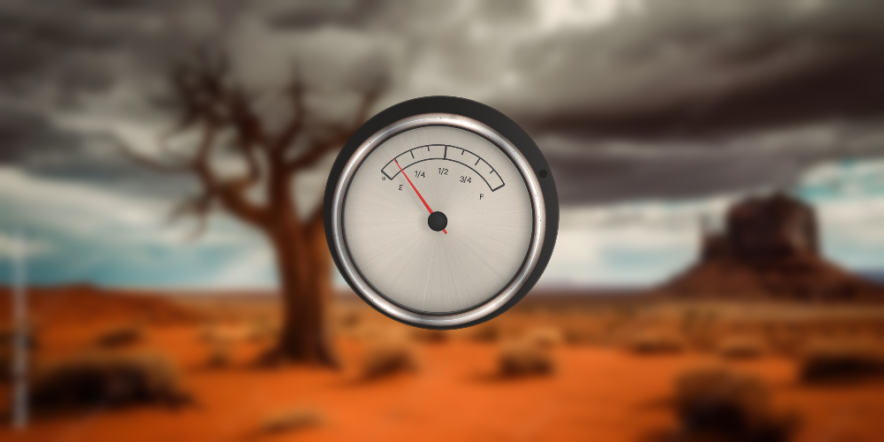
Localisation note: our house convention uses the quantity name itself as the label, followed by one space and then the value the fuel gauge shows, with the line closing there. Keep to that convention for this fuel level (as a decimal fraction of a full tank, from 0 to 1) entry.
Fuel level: 0.125
